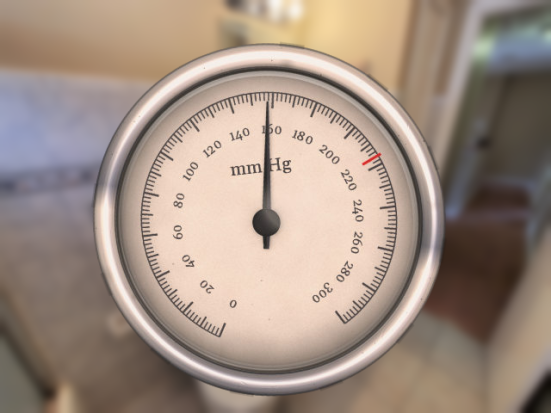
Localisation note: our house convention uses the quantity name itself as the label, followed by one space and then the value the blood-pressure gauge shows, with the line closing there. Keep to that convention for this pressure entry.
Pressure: 158 mmHg
